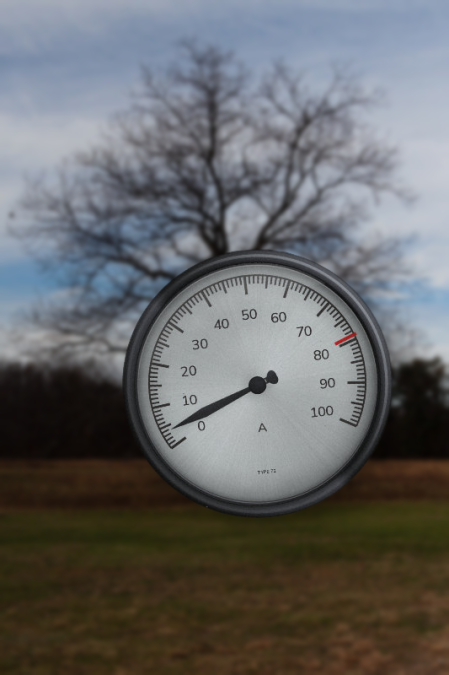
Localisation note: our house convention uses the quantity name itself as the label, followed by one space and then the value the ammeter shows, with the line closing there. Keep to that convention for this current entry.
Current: 4 A
